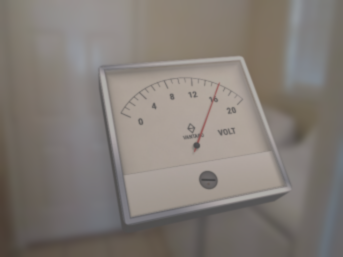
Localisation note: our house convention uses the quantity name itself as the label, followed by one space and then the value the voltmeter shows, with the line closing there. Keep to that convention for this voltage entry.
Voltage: 16 V
